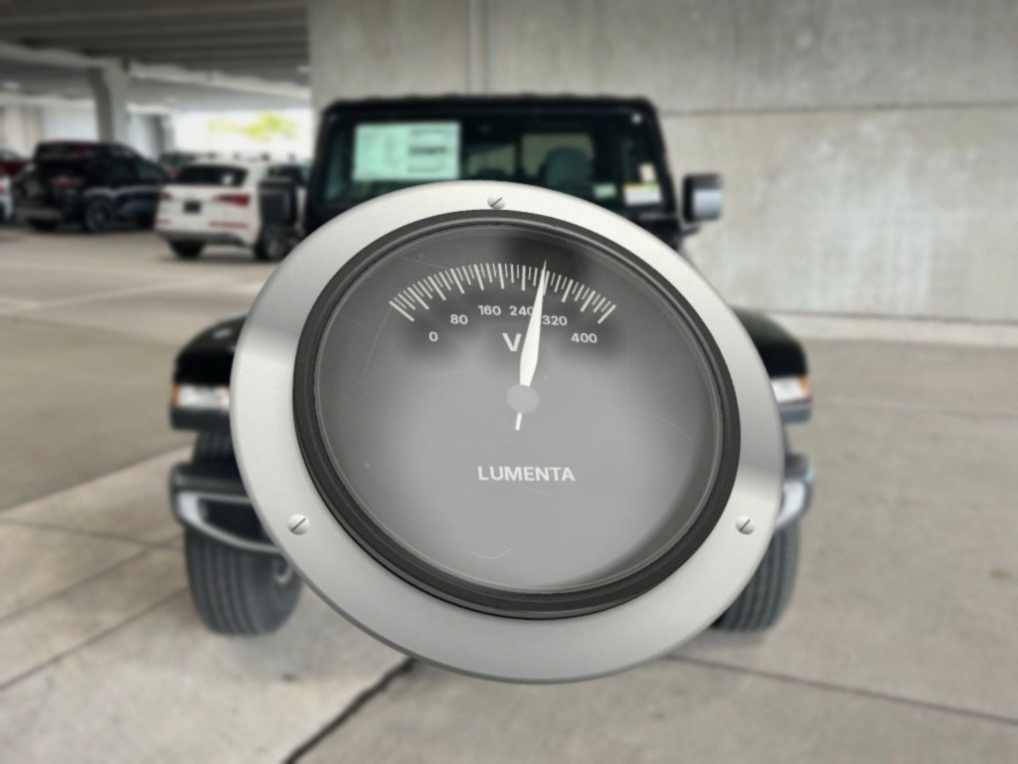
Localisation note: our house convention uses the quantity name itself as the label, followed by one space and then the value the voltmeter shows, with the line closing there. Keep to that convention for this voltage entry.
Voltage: 270 V
